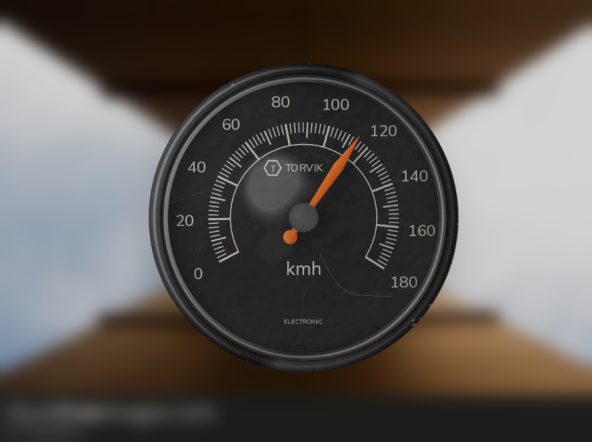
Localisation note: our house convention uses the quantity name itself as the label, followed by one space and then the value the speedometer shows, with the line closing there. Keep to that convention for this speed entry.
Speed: 114 km/h
